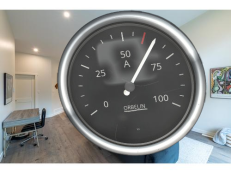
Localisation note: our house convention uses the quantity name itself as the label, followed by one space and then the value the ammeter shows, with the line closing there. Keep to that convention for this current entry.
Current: 65 A
